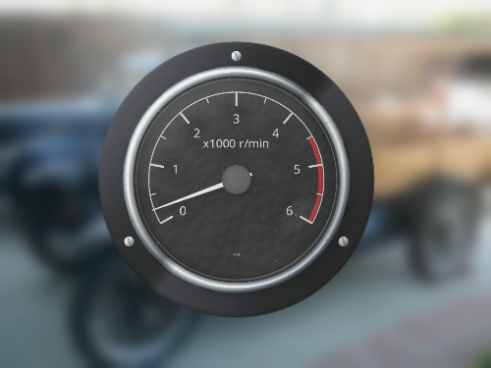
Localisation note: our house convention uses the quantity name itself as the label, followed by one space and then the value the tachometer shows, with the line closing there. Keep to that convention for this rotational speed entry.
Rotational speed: 250 rpm
